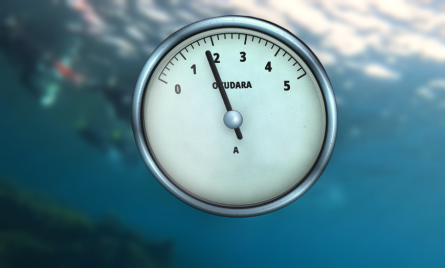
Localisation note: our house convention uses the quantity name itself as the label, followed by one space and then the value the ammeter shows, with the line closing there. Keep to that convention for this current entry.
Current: 1.8 A
